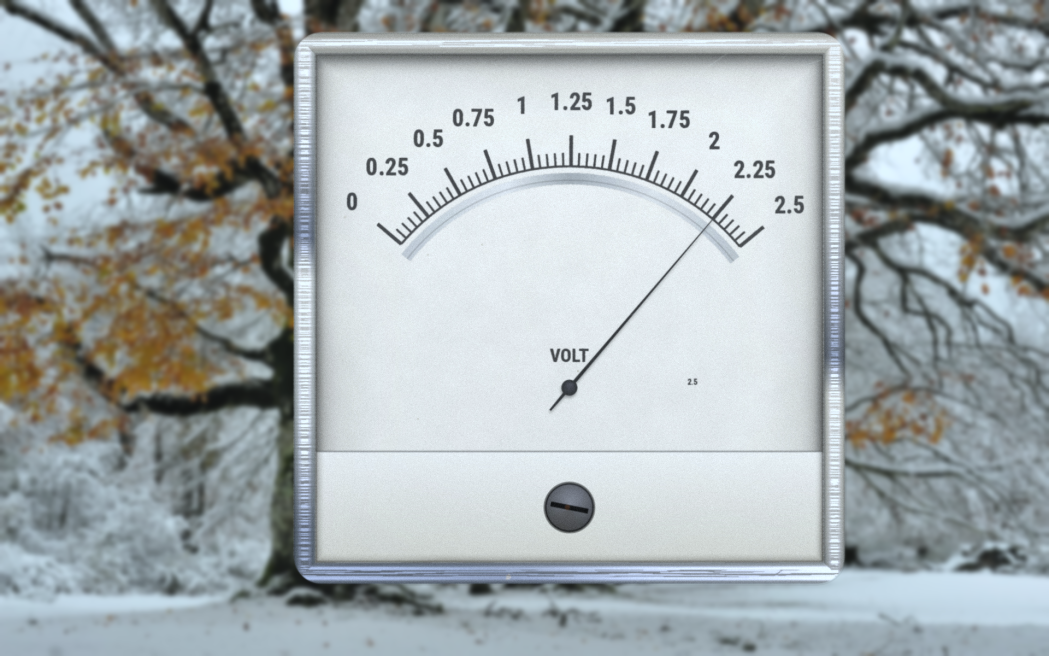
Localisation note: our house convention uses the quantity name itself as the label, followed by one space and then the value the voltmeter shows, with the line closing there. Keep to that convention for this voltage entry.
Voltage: 2.25 V
